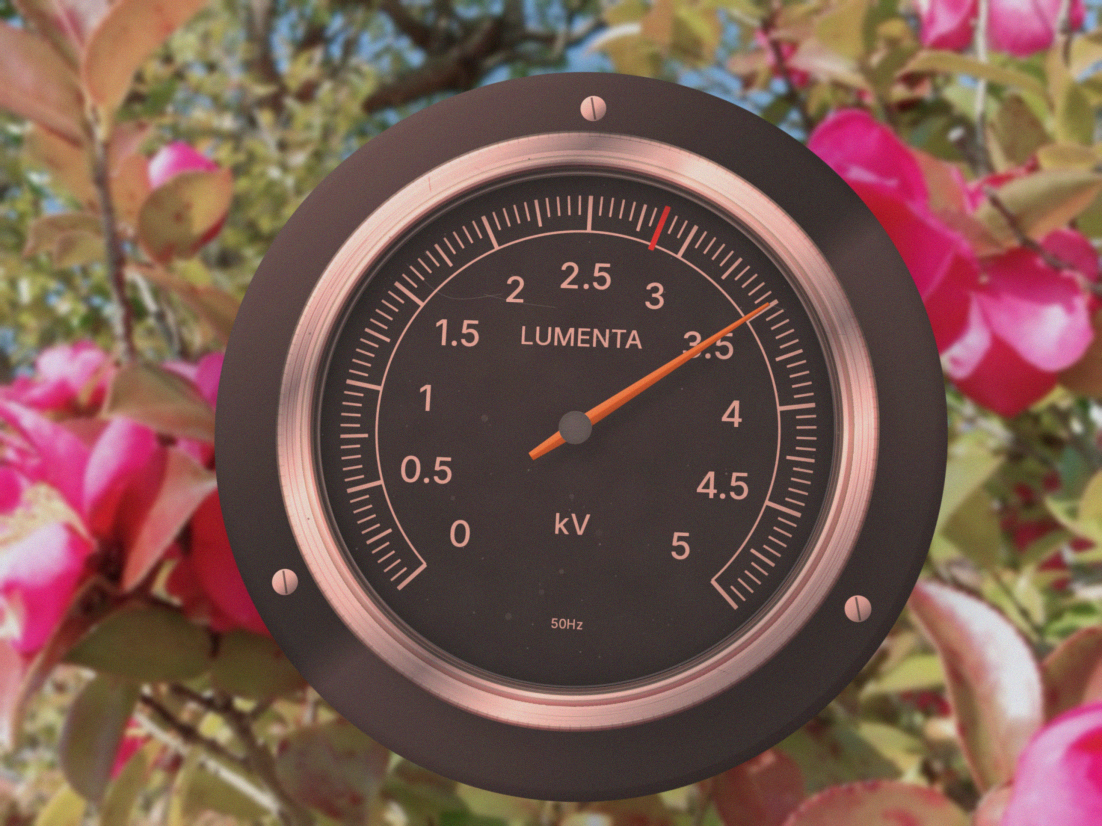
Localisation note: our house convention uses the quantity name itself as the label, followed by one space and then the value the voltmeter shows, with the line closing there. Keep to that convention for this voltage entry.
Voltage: 3.5 kV
